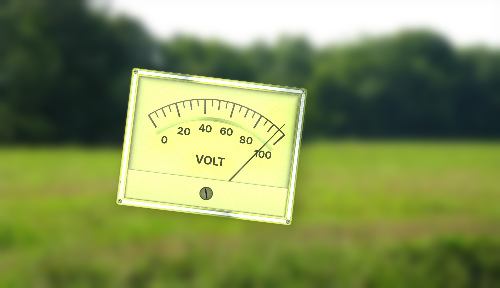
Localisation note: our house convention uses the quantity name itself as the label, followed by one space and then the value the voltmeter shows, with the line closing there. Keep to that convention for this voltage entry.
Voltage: 95 V
